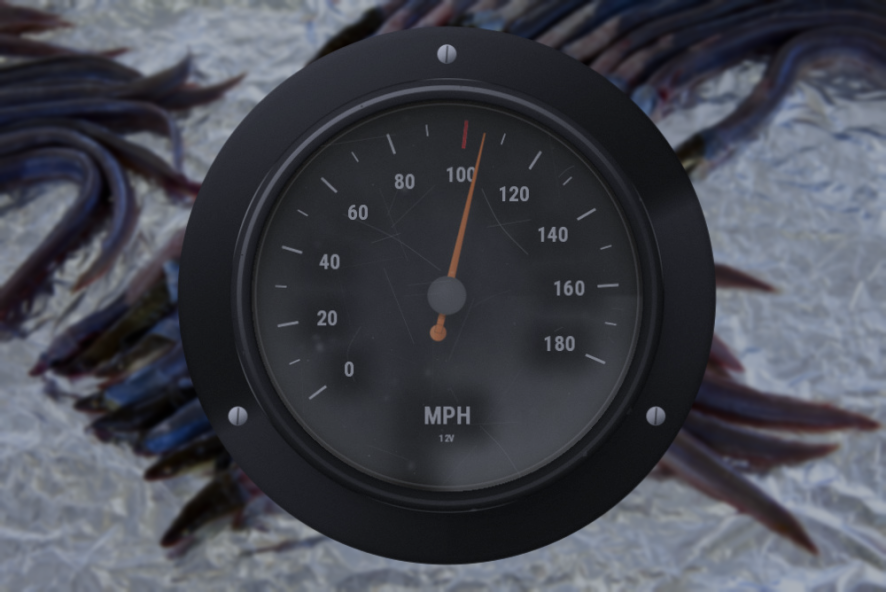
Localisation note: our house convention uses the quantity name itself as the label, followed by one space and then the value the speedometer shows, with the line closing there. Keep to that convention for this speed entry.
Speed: 105 mph
